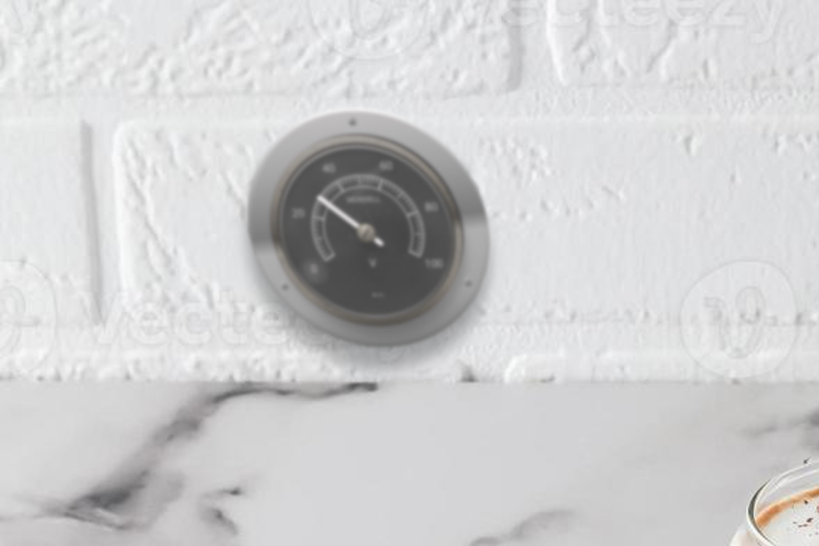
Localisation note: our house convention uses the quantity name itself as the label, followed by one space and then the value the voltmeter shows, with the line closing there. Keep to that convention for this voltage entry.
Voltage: 30 V
